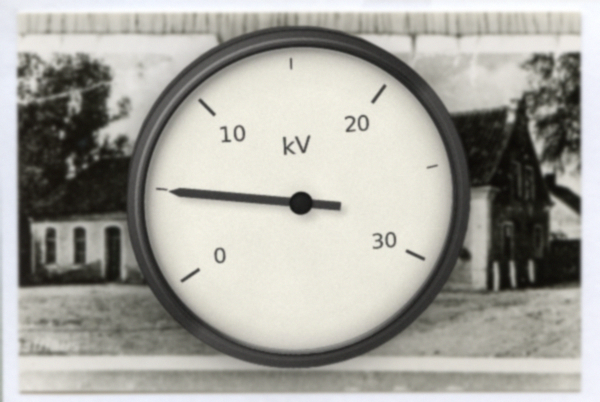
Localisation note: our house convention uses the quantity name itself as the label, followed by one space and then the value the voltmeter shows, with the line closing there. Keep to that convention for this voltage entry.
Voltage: 5 kV
